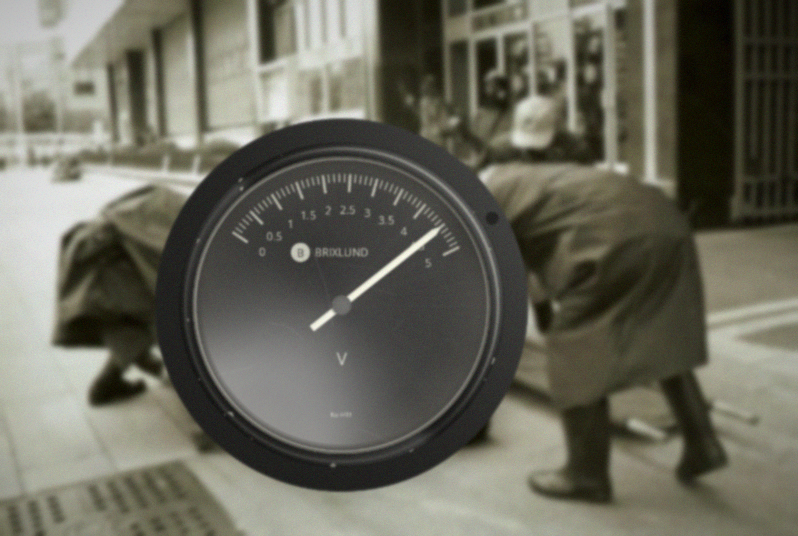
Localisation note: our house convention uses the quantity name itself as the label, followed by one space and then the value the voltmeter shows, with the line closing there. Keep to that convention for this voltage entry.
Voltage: 4.5 V
